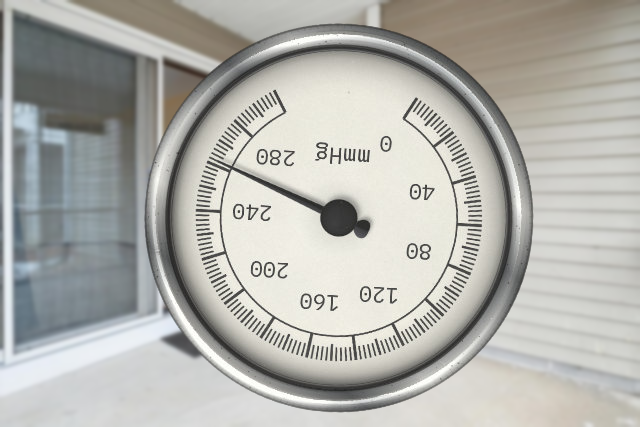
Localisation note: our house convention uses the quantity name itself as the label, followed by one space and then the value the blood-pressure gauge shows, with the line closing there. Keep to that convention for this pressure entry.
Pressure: 262 mmHg
